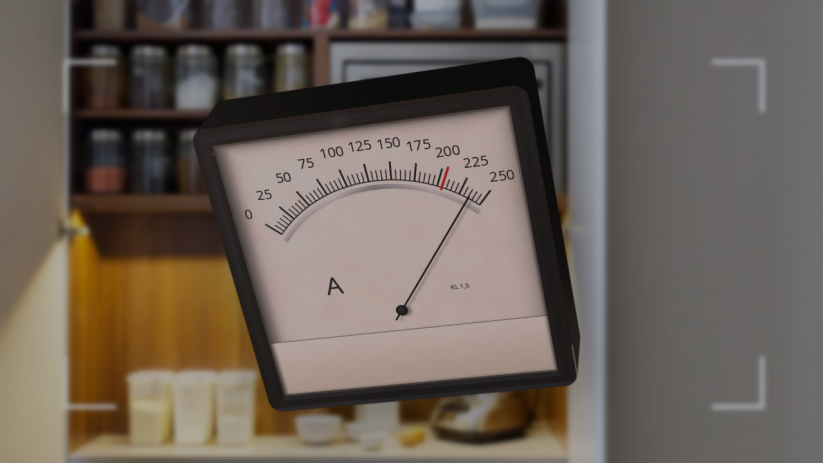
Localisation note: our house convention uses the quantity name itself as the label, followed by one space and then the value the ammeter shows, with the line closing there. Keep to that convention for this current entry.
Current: 235 A
